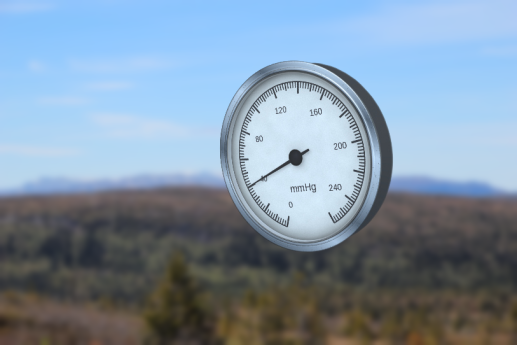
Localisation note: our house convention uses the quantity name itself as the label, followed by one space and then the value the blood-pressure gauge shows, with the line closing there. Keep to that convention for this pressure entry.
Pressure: 40 mmHg
